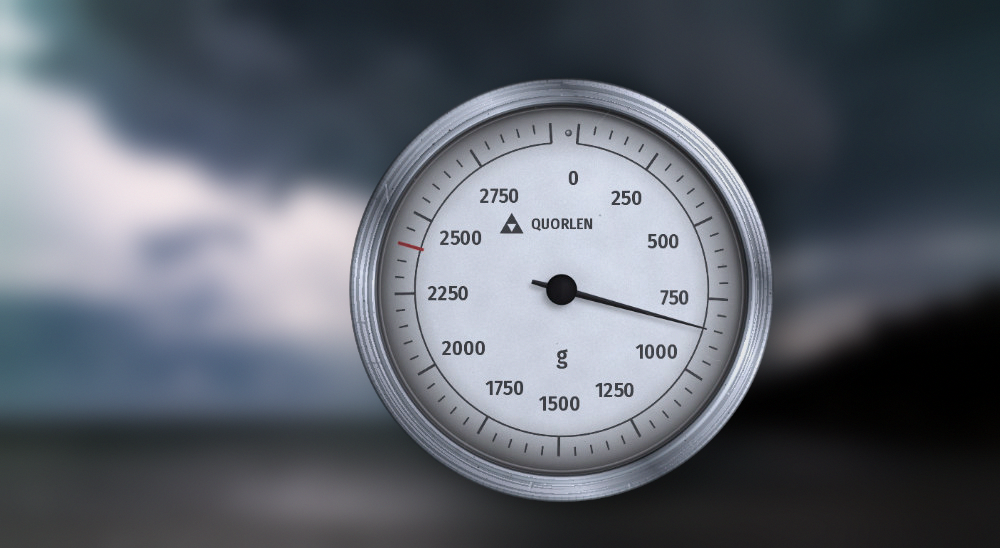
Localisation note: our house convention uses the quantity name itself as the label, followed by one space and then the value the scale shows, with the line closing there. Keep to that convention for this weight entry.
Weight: 850 g
